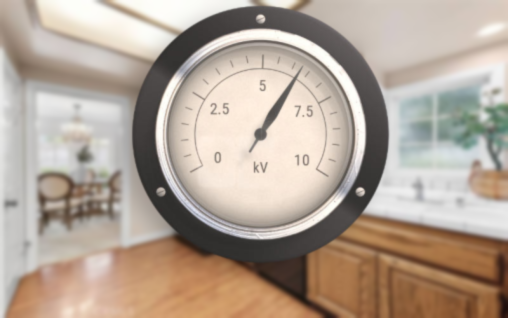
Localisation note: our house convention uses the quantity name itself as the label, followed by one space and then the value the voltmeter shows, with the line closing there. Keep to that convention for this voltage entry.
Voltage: 6.25 kV
